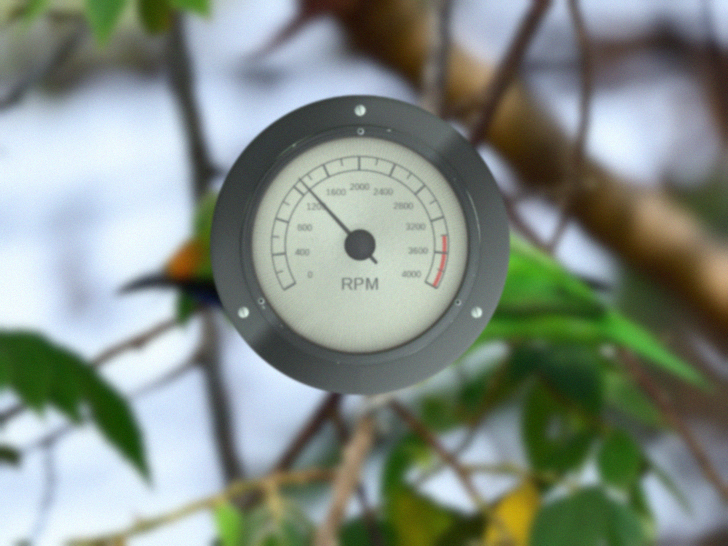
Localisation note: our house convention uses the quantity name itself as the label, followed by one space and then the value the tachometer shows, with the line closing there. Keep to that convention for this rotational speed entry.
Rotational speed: 1300 rpm
